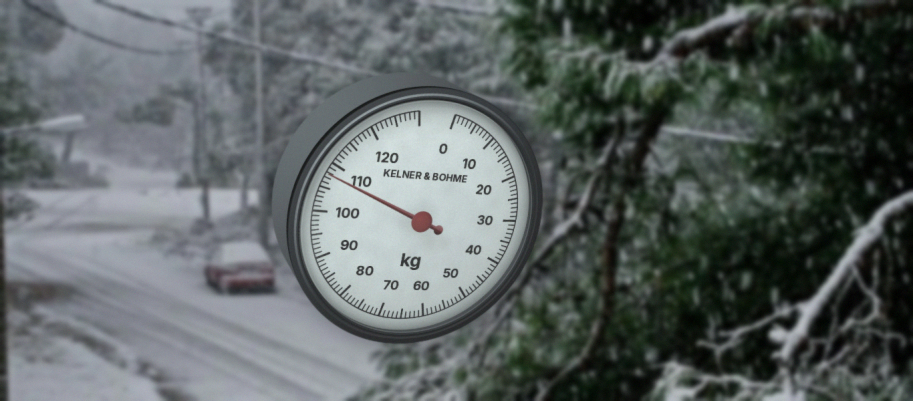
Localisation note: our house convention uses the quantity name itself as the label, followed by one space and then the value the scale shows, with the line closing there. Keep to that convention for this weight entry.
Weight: 108 kg
